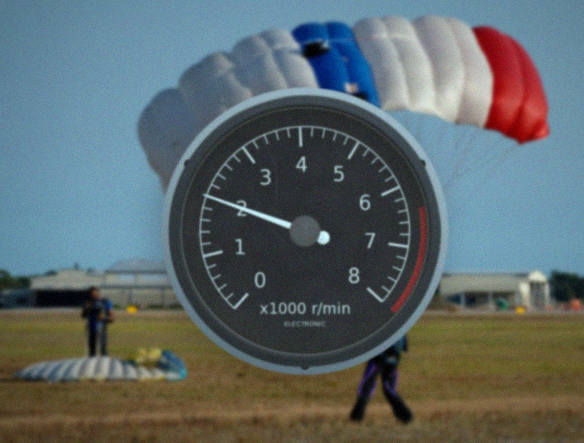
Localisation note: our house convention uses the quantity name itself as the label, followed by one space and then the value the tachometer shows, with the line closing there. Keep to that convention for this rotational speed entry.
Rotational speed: 2000 rpm
